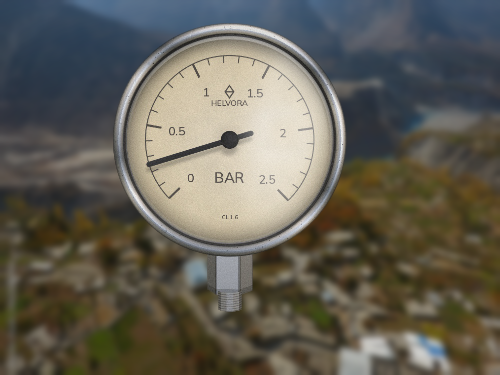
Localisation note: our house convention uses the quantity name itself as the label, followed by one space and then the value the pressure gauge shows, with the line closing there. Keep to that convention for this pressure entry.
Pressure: 0.25 bar
